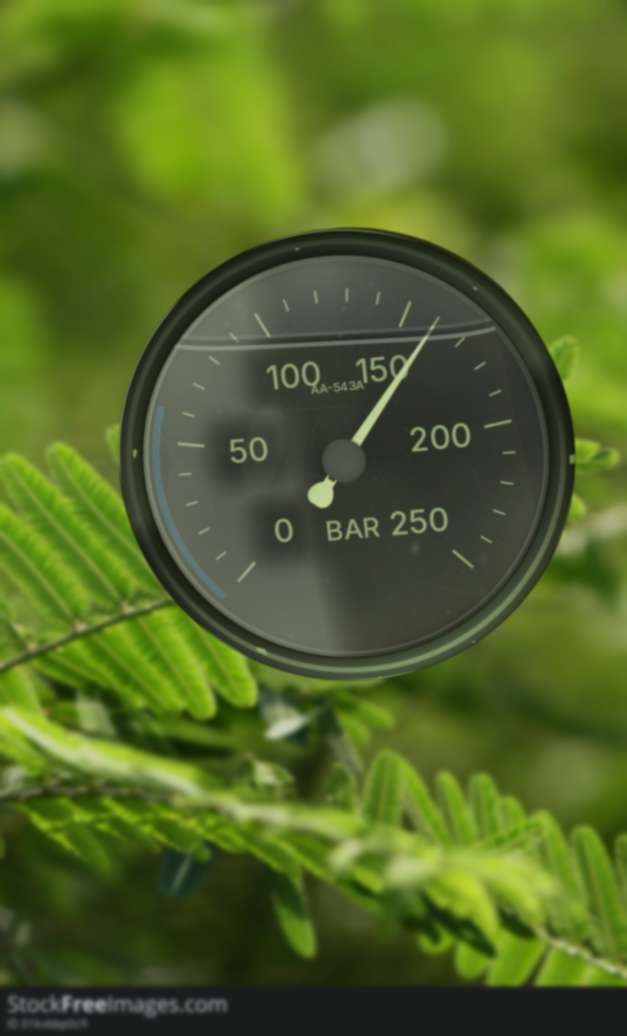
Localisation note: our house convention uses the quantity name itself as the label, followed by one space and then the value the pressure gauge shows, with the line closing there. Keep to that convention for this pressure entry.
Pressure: 160 bar
